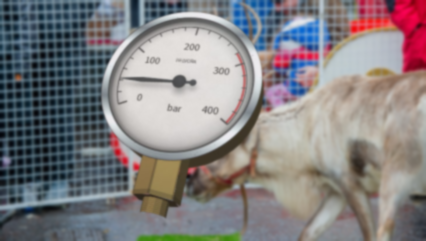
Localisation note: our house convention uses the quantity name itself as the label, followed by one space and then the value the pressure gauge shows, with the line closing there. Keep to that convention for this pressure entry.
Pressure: 40 bar
